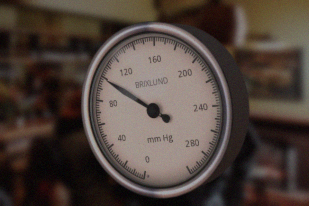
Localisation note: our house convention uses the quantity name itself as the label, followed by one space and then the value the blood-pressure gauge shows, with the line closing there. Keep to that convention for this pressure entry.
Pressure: 100 mmHg
